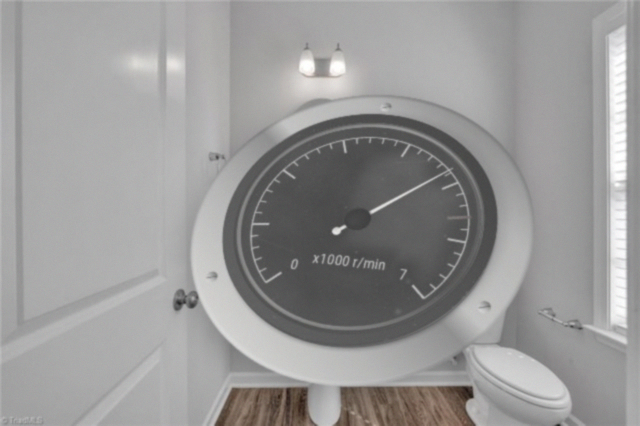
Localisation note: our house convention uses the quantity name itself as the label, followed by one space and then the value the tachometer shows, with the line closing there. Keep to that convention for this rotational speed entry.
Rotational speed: 4800 rpm
